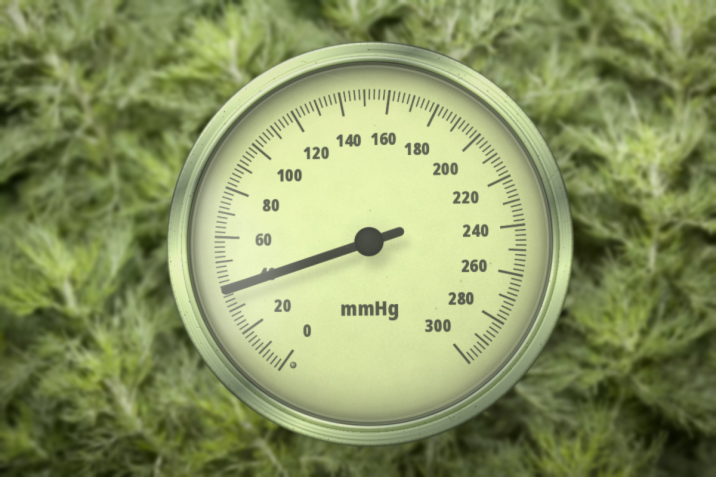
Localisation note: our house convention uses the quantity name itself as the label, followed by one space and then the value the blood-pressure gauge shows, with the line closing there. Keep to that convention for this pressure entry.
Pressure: 38 mmHg
